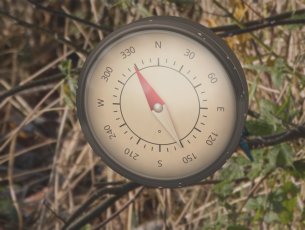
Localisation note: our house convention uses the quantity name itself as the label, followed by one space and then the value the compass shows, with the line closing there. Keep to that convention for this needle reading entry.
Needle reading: 330 °
